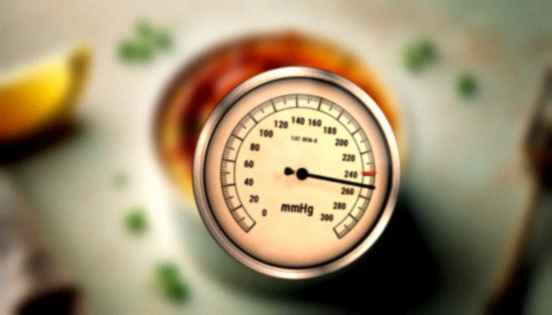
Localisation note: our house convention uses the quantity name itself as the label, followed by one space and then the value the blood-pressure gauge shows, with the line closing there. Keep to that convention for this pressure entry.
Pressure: 250 mmHg
